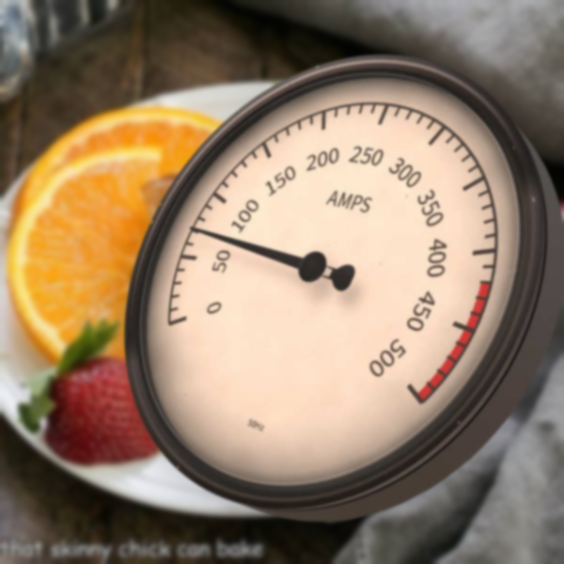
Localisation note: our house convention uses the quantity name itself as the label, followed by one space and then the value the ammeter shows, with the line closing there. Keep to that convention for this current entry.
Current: 70 A
